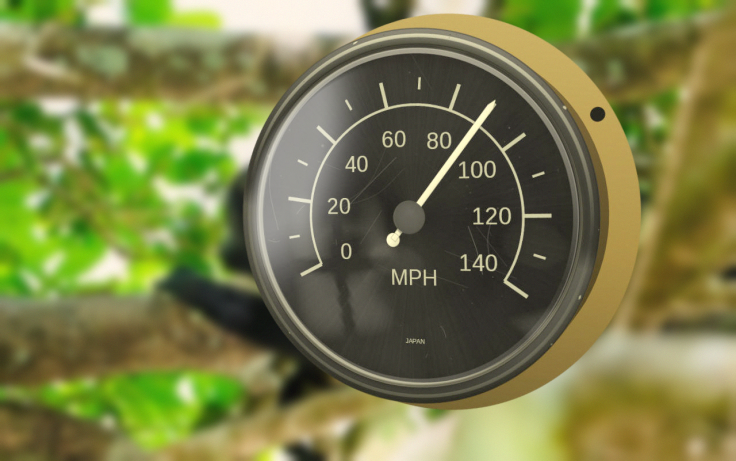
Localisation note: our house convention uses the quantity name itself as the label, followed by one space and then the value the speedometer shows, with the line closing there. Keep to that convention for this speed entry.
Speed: 90 mph
